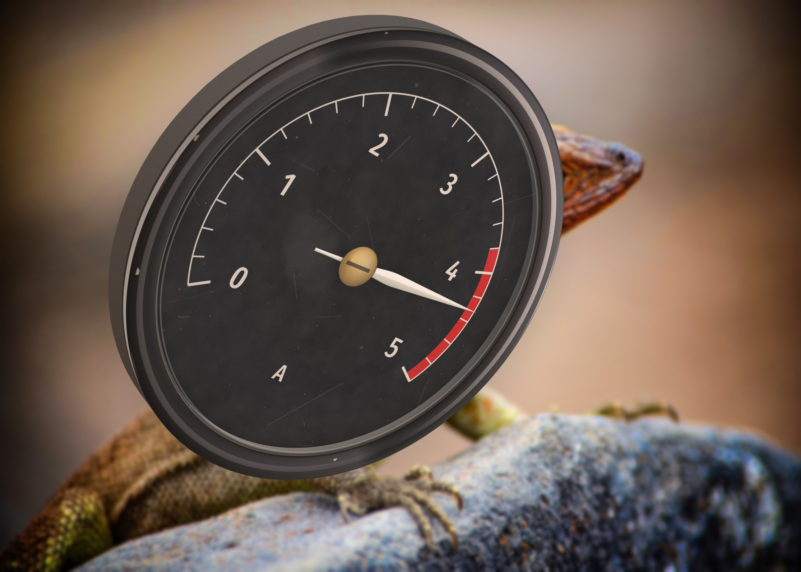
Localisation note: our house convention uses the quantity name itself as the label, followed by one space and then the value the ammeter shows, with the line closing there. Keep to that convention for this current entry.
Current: 4.3 A
